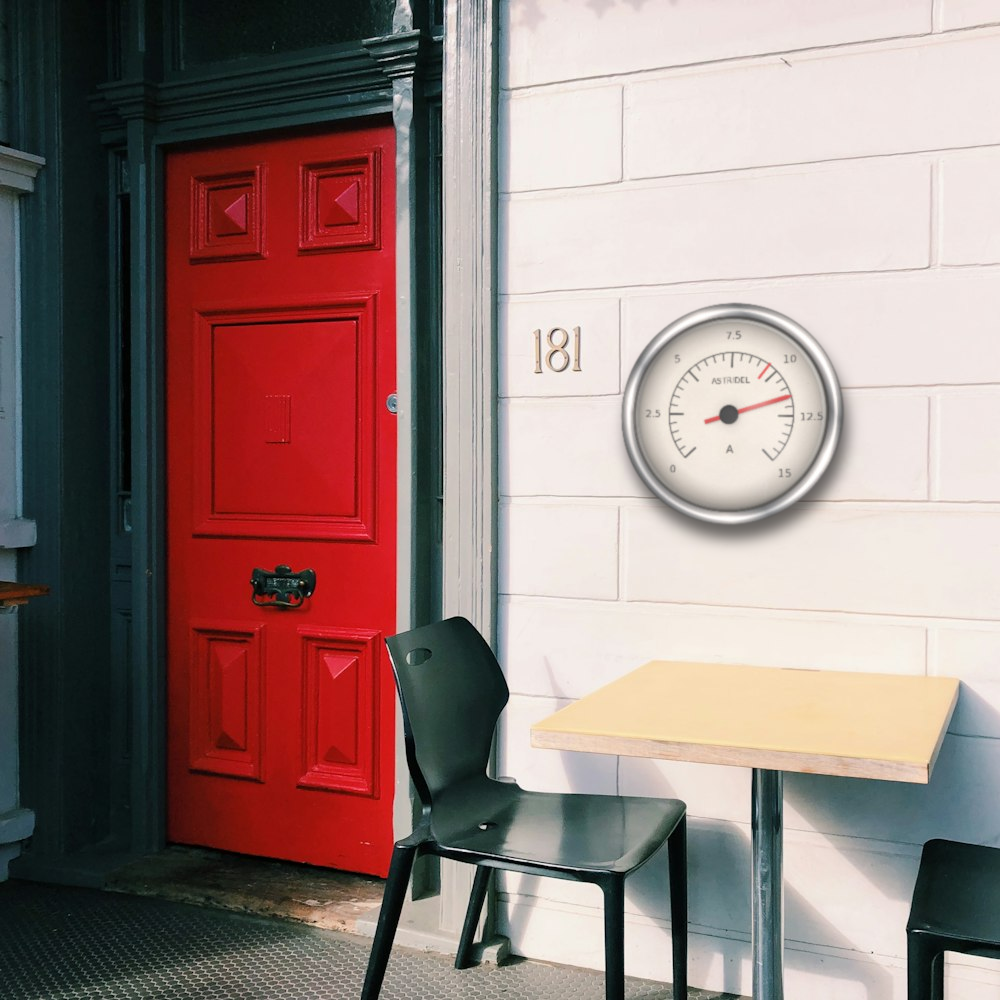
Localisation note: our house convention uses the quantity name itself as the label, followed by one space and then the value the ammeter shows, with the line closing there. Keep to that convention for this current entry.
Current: 11.5 A
